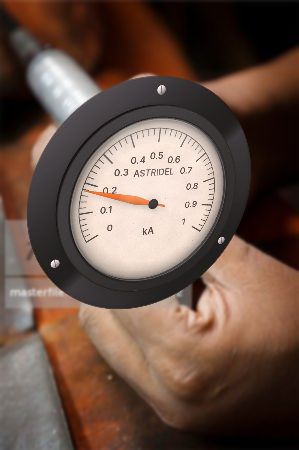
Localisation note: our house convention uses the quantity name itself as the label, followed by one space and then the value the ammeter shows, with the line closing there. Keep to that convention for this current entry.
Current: 0.18 kA
